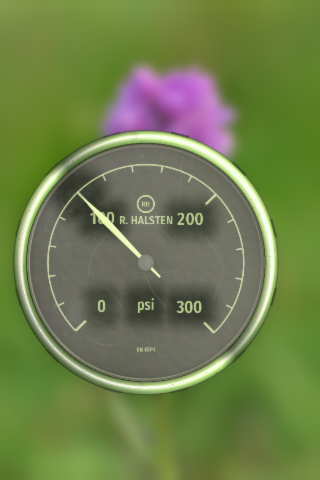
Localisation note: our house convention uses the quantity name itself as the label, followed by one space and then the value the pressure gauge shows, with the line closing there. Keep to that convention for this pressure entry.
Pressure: 100 psi
